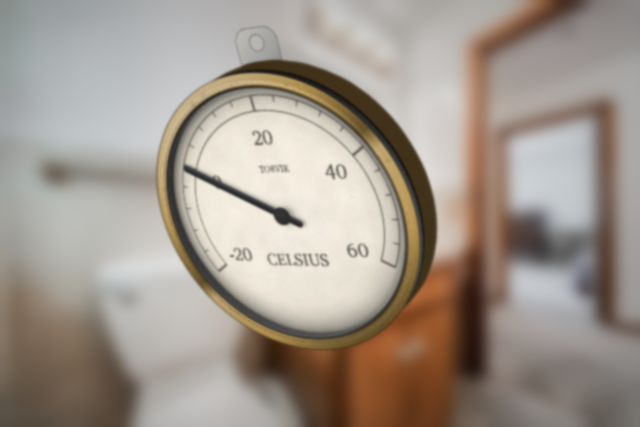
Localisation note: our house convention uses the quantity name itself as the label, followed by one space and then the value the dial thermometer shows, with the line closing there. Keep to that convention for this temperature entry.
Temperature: 0 °C
